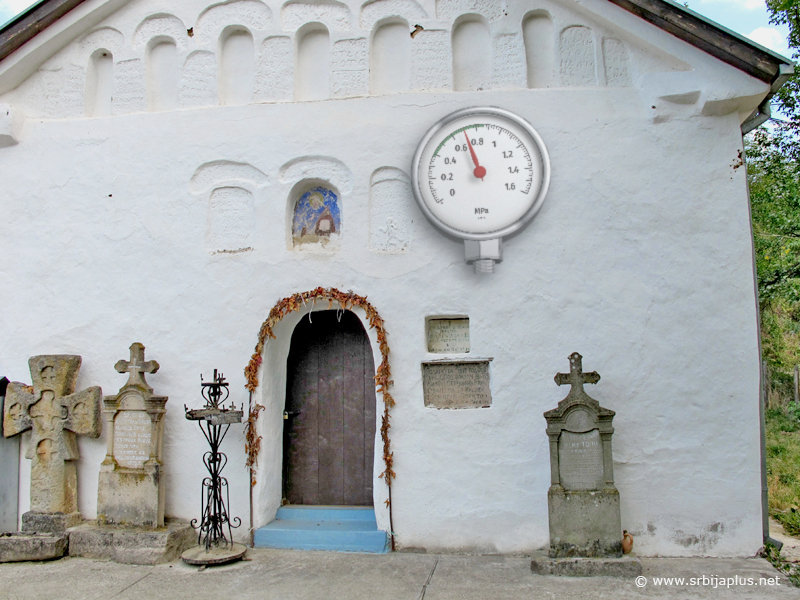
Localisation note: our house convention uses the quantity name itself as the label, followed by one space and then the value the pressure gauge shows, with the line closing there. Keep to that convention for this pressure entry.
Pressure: 0.7 MPa
